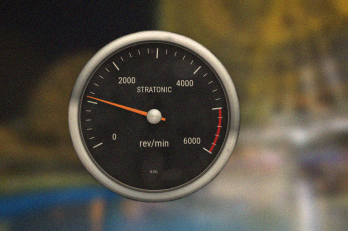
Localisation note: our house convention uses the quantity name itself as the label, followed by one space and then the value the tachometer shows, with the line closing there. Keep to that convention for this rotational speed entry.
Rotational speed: 1100 rpm
